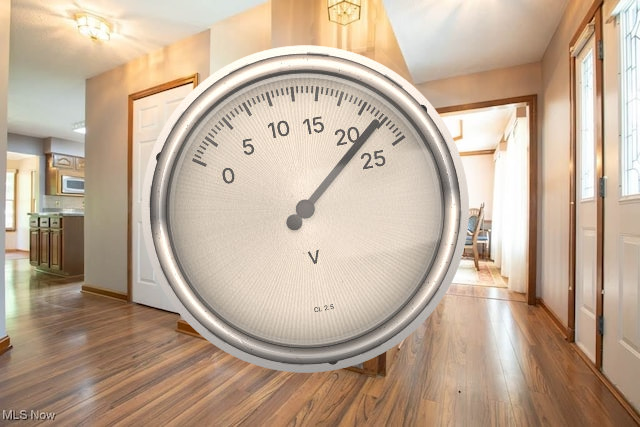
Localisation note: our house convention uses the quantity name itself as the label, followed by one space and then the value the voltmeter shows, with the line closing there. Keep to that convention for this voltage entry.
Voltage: 22 V
